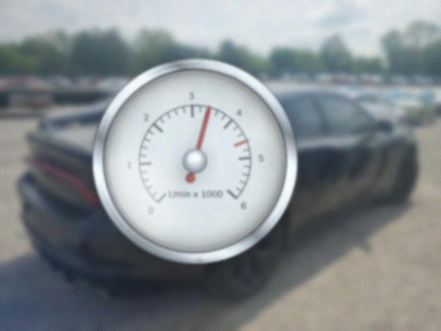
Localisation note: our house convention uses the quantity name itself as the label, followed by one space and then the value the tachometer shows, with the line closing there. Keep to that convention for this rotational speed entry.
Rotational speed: 3400 rpm
